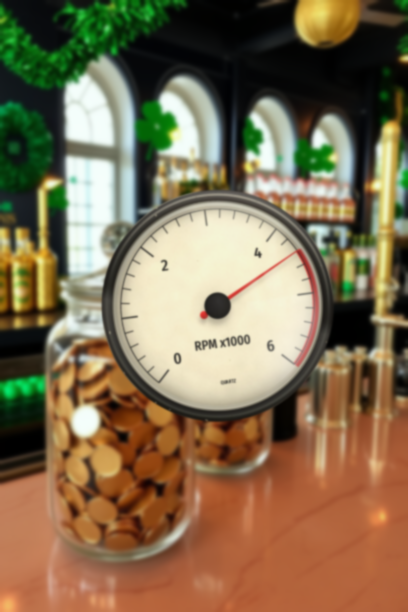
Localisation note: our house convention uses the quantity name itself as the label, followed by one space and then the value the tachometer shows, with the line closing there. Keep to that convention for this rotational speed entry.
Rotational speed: 4400 rpm
